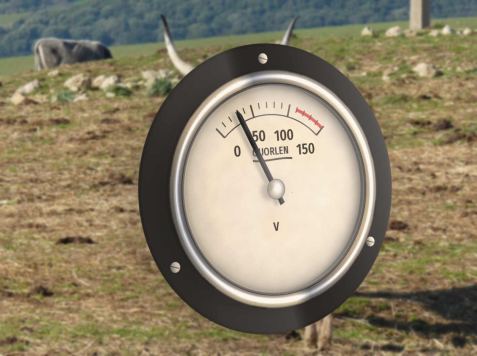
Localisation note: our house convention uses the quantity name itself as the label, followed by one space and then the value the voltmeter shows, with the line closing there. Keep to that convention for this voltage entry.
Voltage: 30 V
